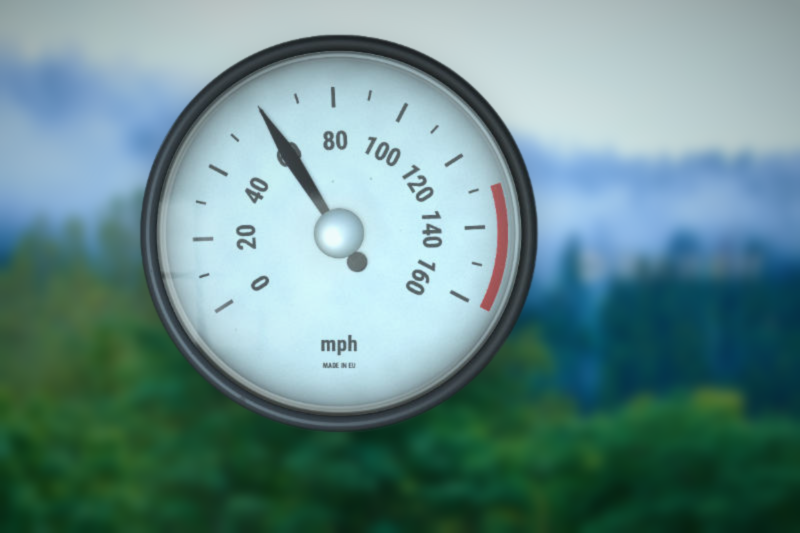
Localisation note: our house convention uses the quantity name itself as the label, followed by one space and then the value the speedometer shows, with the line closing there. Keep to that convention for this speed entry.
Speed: 60 mph
